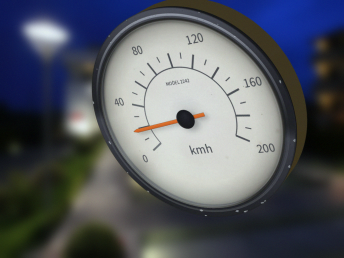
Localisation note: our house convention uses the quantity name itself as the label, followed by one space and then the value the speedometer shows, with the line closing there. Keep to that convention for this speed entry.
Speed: 20 km/h
